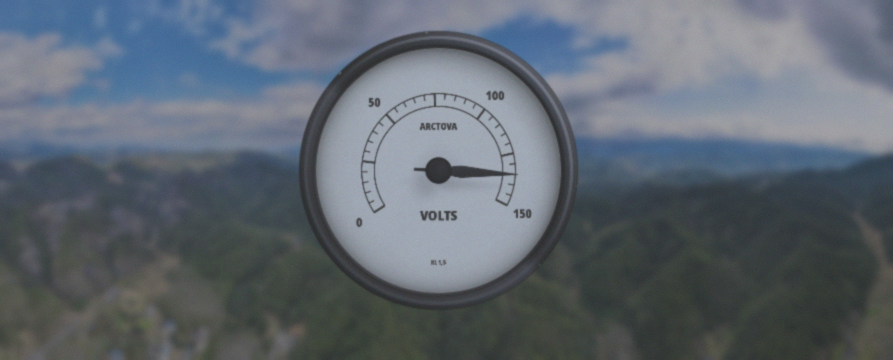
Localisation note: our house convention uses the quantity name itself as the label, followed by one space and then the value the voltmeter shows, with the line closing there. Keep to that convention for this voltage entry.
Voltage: 135 V
